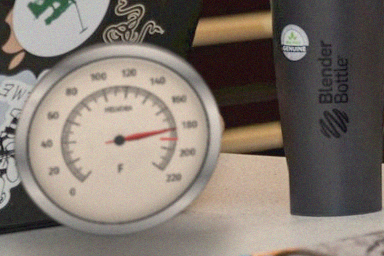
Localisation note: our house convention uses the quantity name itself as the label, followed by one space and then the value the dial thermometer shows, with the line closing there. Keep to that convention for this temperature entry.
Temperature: 180 °F
